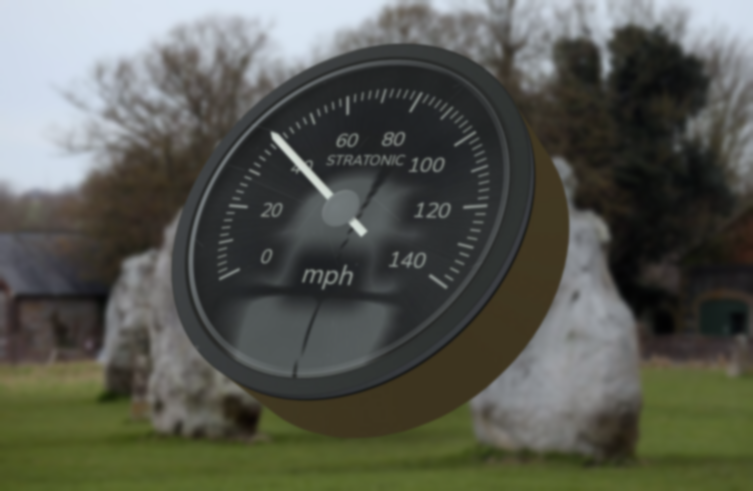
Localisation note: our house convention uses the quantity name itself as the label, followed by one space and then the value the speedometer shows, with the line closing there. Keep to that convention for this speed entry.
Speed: 40 mph
